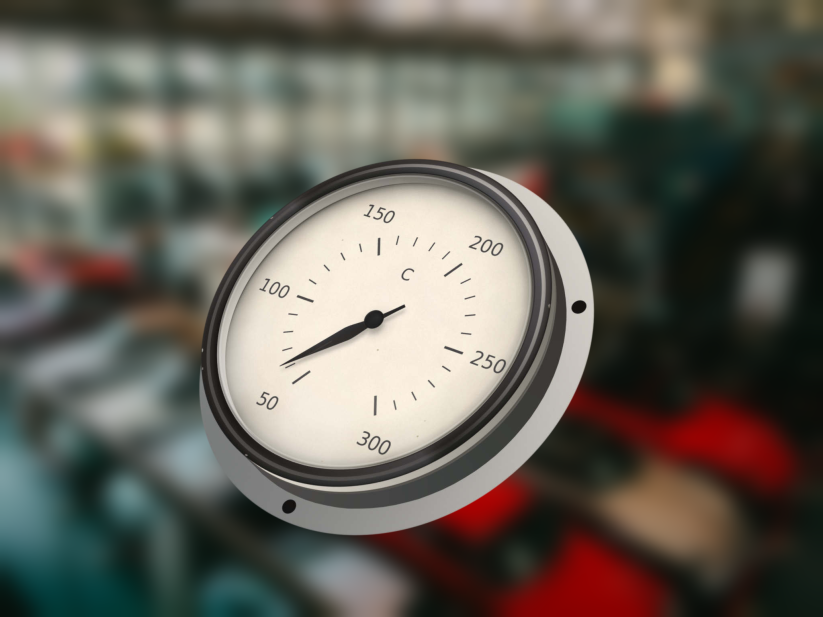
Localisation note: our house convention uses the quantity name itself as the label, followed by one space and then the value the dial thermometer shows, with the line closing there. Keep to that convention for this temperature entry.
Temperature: 60 °C
